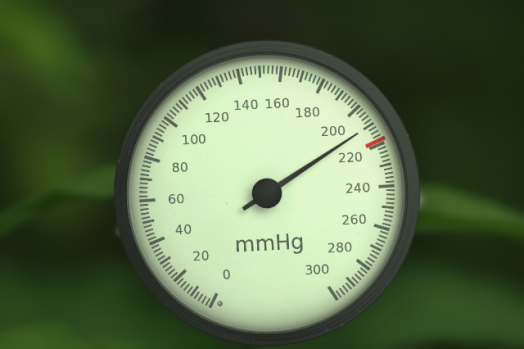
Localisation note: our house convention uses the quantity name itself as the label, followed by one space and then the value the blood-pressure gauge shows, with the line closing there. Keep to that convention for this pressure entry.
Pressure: 210 mmHg
